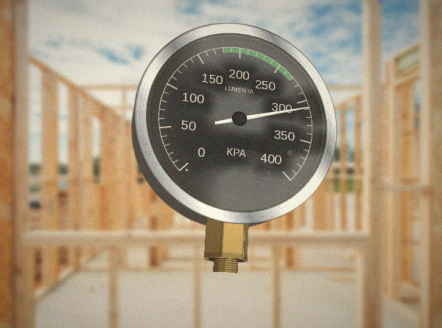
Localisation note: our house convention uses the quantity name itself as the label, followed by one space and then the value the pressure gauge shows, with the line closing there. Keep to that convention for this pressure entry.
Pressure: 310 kPa
